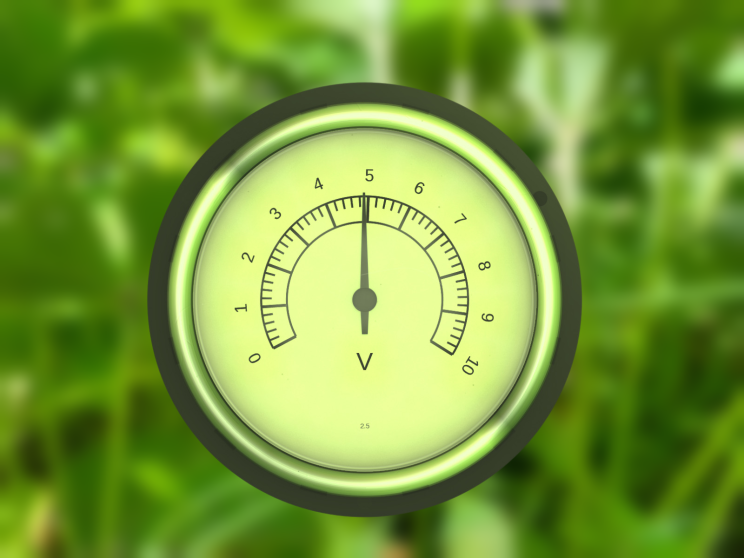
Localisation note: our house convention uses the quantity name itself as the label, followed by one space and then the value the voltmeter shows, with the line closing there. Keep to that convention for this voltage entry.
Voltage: 4.9 V
